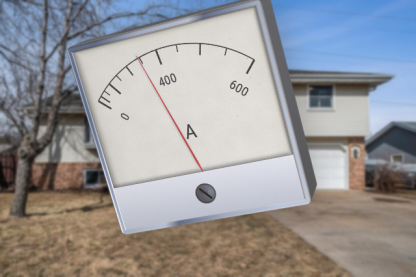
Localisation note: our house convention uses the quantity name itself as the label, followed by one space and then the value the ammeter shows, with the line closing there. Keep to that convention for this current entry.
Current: 350 A
